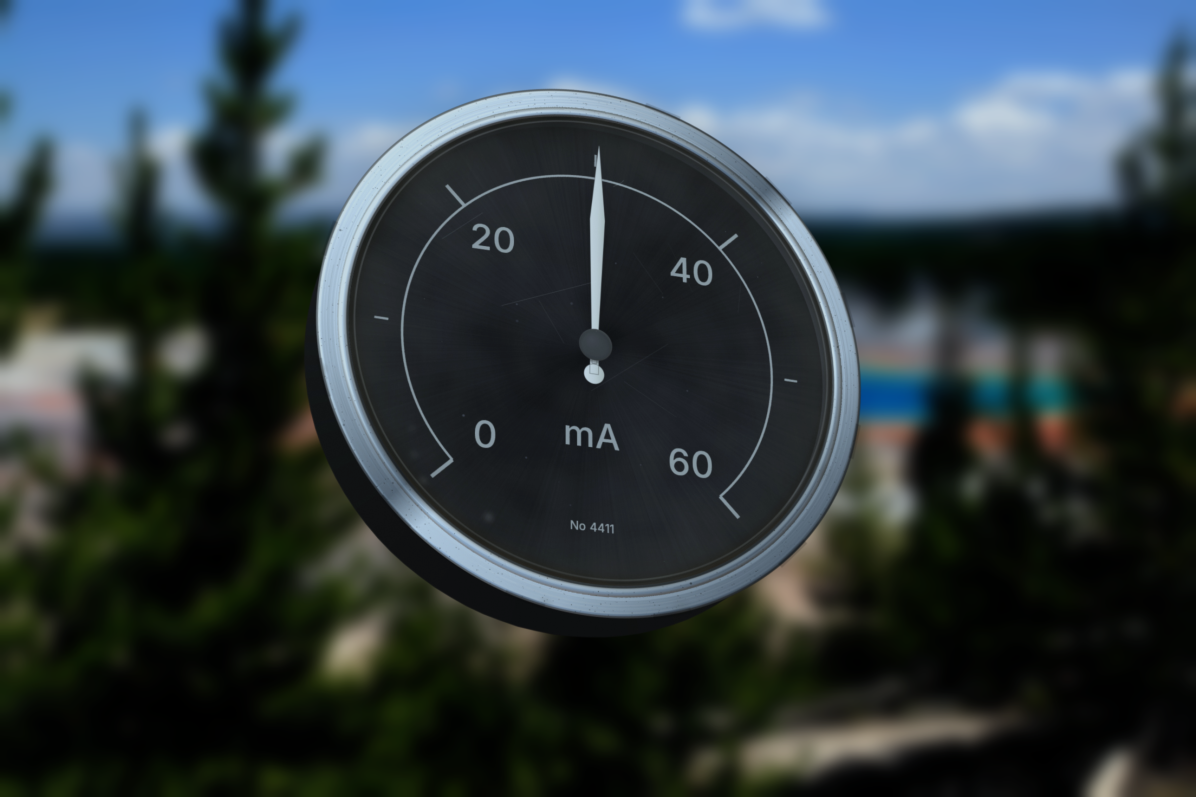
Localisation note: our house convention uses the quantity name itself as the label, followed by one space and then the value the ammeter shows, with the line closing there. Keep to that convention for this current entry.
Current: 30 mA
